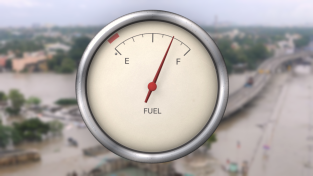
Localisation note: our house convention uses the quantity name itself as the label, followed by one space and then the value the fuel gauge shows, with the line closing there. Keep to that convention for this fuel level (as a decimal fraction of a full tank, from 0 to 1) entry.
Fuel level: 0.75
